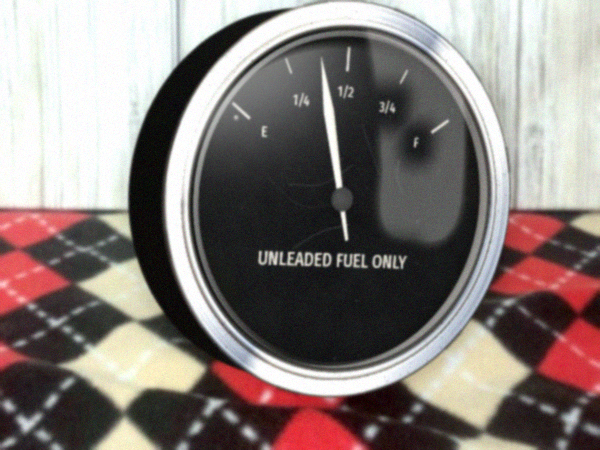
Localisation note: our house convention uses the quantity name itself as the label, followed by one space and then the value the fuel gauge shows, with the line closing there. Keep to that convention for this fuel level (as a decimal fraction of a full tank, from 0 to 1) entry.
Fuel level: 0.375
